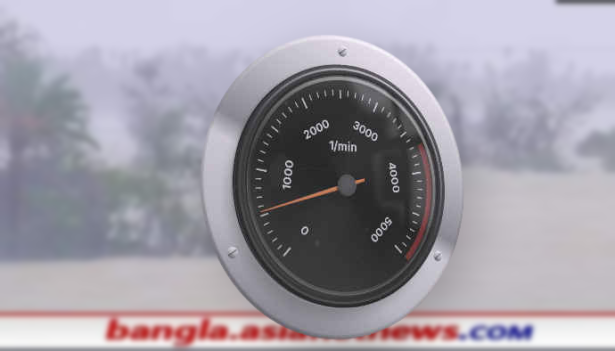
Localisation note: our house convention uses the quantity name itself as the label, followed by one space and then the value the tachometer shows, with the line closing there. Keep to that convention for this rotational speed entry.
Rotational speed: 550 rpm
